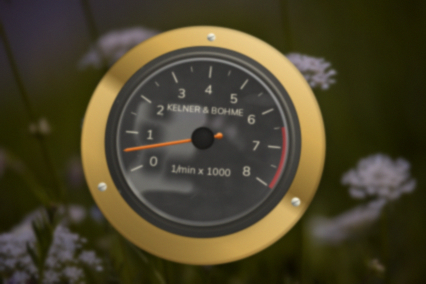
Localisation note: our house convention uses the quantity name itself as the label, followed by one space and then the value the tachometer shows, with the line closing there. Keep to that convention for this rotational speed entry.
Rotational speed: 500 rpm
